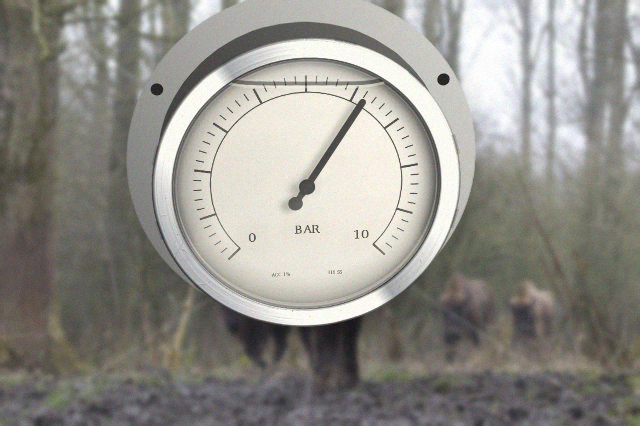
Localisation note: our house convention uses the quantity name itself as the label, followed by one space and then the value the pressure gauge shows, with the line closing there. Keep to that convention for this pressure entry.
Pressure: 6.2 bar
